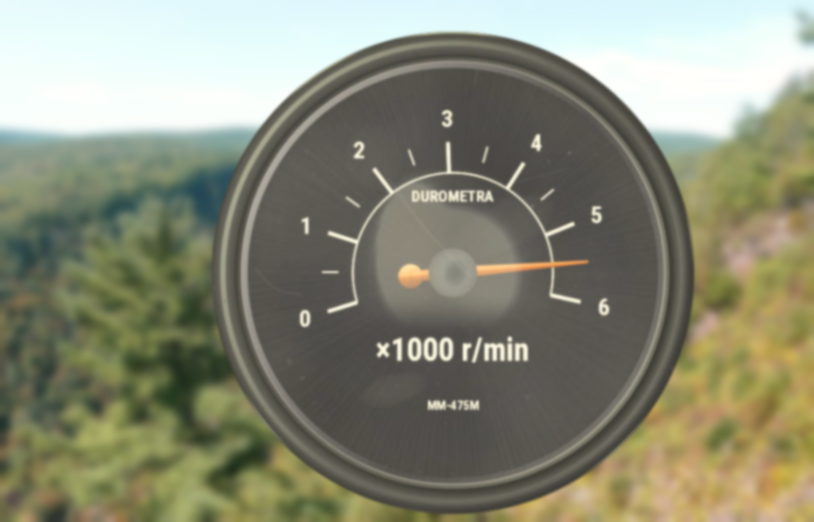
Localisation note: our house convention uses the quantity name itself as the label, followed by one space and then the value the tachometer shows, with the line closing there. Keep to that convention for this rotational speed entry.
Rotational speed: 5500 rpm
